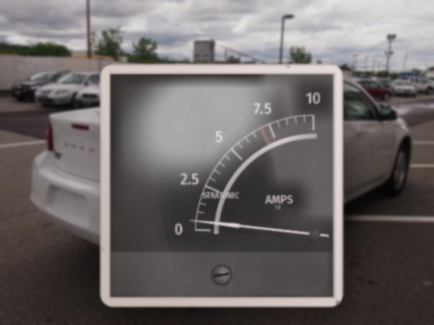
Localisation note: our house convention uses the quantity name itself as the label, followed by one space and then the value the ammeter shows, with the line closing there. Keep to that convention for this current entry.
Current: 0.5 A
